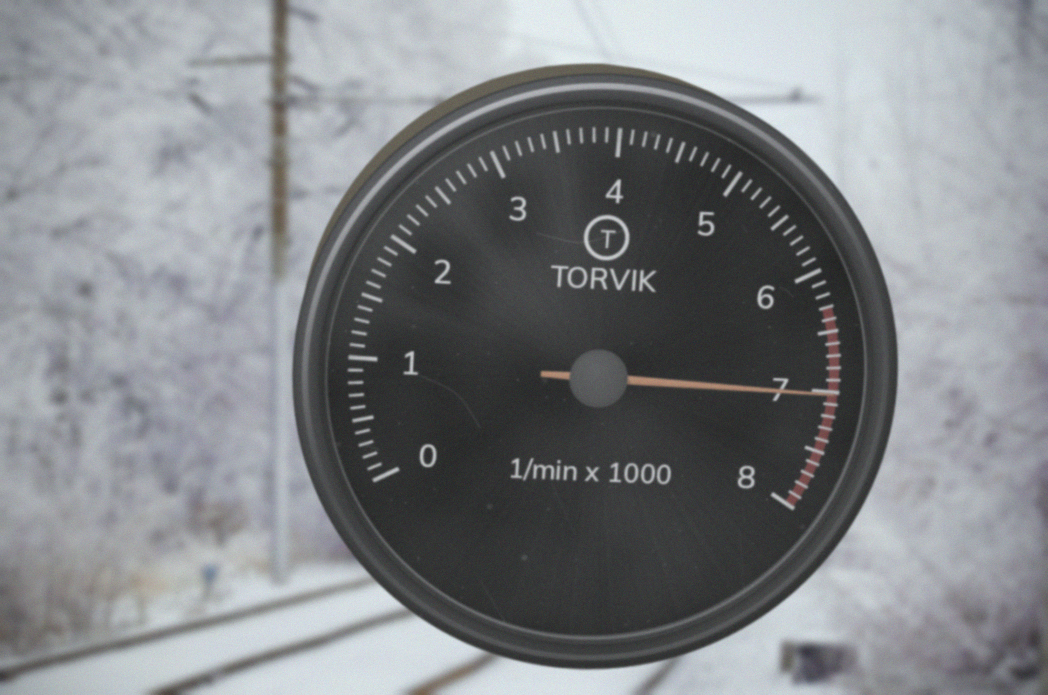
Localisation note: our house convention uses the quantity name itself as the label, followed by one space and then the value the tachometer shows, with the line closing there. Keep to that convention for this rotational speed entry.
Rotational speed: 7000 rpm
